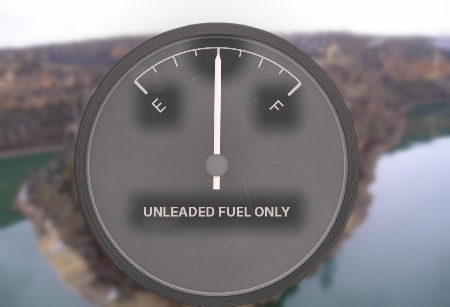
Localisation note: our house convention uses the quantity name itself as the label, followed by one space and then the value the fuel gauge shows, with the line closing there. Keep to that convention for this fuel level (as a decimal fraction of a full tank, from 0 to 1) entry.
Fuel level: 0.5
